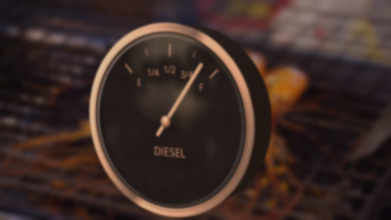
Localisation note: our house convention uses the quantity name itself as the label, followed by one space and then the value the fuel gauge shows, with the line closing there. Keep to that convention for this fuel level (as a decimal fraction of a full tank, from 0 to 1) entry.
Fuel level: 0.875
